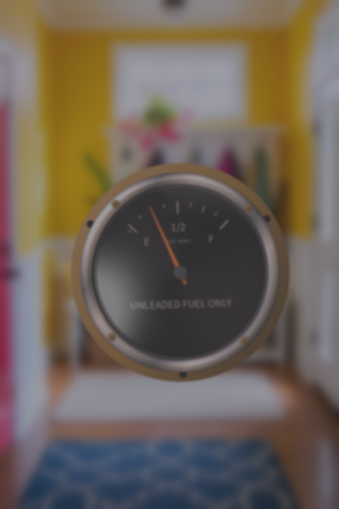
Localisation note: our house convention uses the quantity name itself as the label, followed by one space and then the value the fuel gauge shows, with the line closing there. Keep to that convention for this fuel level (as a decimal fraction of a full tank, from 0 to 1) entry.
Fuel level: 0.25
